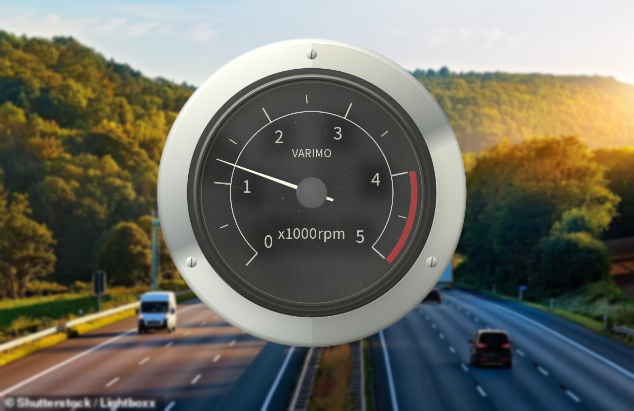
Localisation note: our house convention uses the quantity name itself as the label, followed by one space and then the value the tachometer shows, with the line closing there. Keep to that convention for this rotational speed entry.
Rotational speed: 1250 rpm
